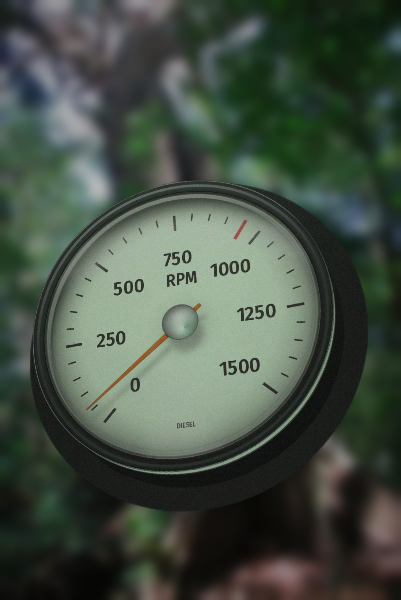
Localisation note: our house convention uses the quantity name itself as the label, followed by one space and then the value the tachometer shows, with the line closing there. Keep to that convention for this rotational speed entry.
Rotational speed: 50 rpm
